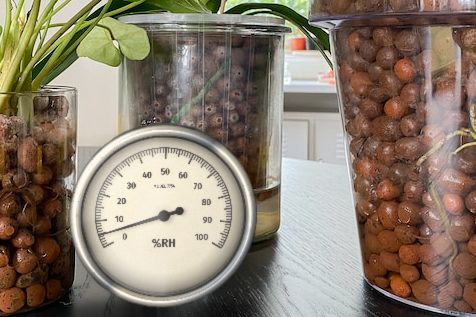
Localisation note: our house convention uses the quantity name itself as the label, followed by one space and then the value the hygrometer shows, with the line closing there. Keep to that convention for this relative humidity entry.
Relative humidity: 5 %
